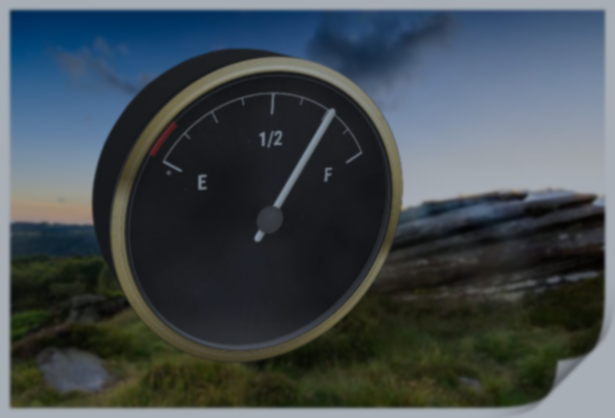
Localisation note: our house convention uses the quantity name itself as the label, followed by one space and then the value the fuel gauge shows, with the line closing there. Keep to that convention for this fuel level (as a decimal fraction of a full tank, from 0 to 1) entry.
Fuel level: 0.75
